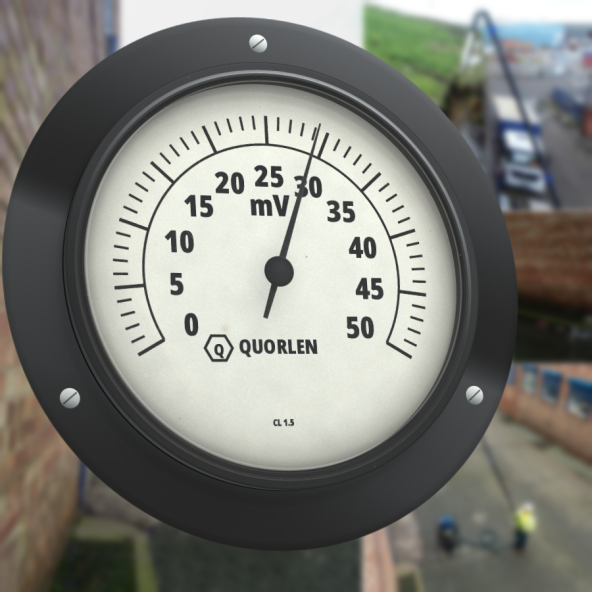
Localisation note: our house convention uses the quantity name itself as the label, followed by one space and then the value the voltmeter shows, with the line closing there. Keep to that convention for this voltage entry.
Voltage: 29 mV
